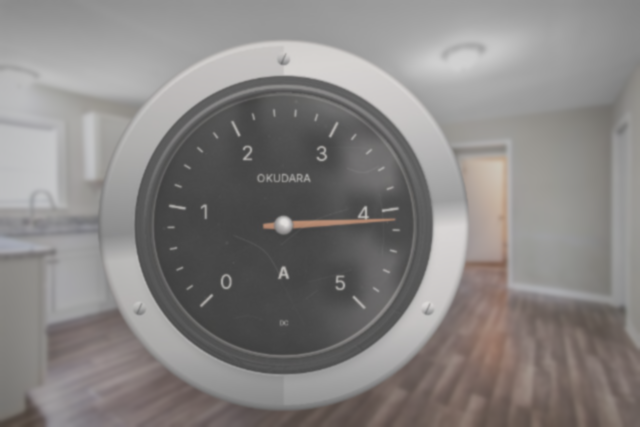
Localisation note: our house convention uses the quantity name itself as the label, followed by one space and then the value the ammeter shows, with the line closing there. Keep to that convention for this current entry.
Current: 4.1 A
